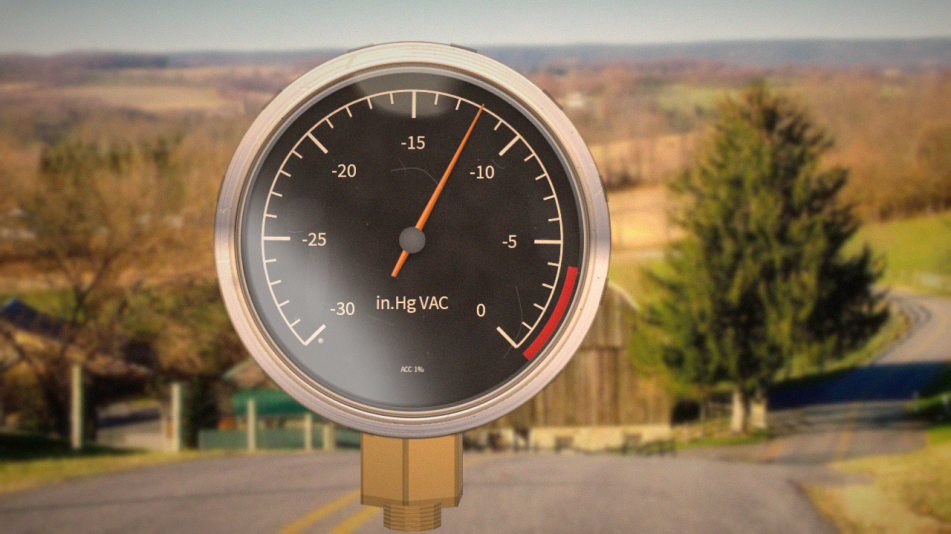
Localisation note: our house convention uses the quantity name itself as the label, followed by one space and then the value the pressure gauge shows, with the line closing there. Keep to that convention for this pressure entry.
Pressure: -12 inHg
